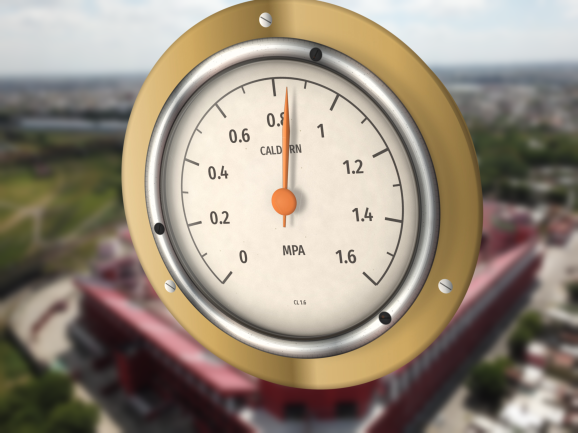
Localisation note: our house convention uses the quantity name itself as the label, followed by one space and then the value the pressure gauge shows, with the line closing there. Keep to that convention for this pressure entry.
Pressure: 0.85 MPa
